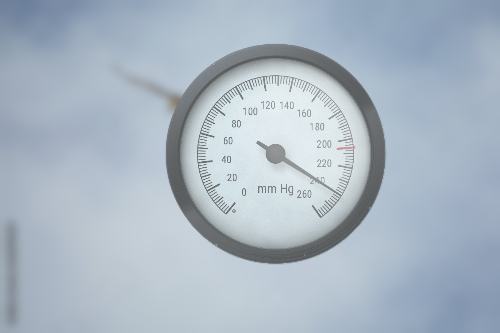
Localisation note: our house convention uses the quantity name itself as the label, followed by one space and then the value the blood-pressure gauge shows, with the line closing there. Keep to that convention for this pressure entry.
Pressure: 240 mmHg
